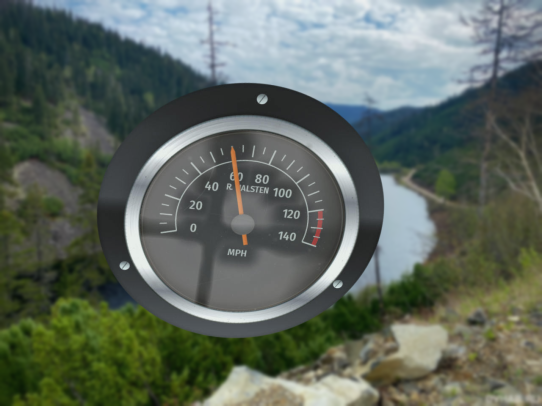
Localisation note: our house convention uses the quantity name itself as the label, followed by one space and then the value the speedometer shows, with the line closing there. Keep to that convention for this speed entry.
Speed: 60 mph
